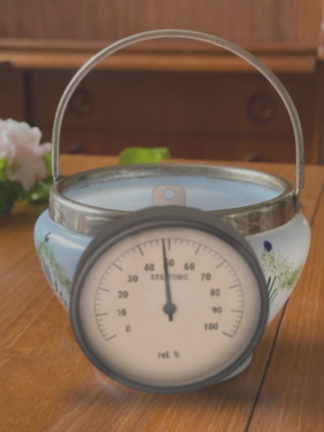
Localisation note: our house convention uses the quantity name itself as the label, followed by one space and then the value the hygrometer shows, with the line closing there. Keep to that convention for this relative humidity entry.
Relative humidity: 48 %
